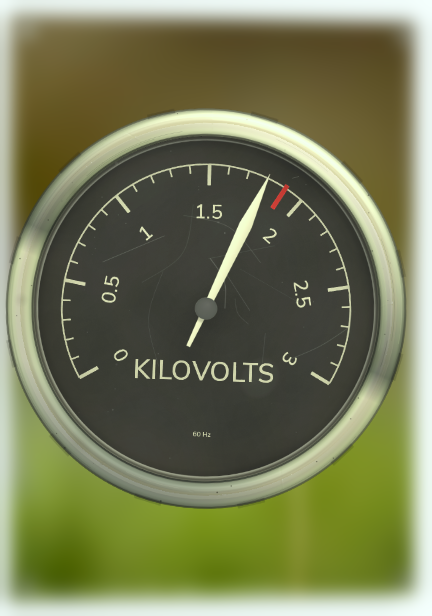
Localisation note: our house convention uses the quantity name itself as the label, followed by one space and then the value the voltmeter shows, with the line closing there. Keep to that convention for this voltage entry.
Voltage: 1.8 kV
